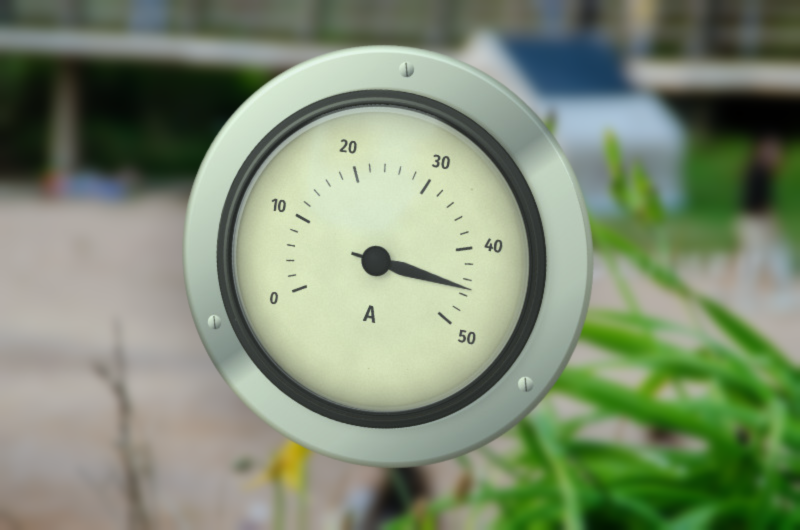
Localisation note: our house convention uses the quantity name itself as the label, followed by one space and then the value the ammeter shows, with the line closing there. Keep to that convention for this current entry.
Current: 45 A
